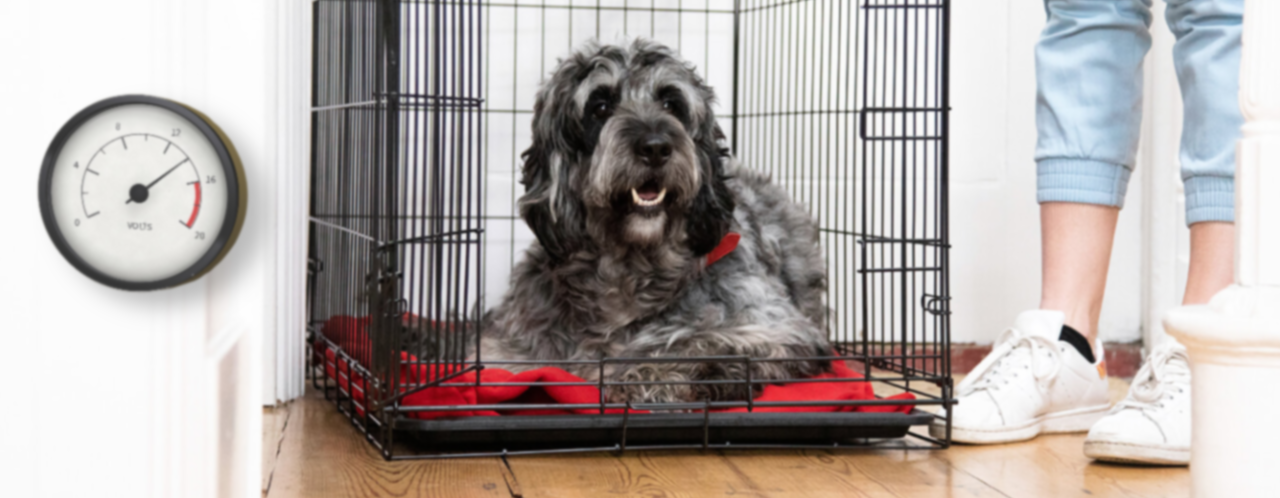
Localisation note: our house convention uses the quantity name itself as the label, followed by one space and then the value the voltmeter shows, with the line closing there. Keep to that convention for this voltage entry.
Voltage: 14 V
